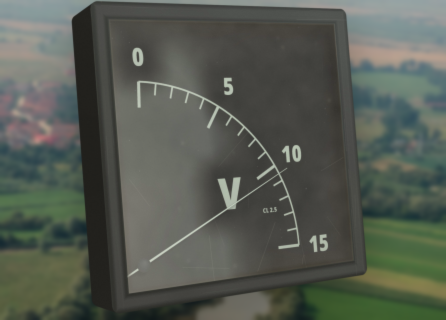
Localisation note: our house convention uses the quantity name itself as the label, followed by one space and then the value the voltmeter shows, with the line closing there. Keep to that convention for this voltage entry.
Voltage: 10.5 V
